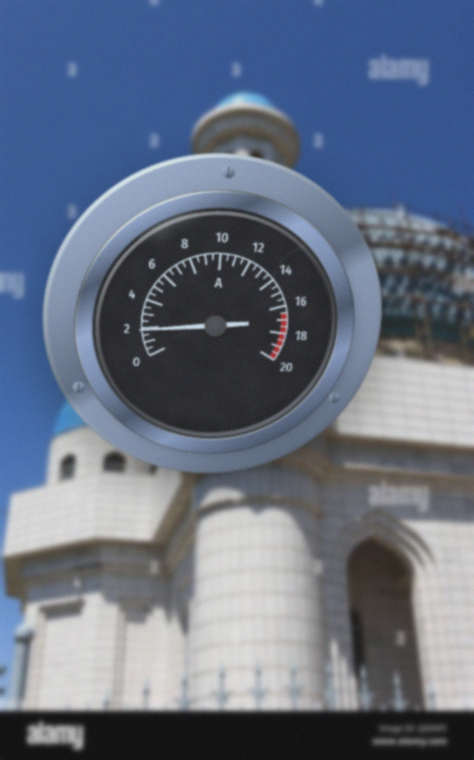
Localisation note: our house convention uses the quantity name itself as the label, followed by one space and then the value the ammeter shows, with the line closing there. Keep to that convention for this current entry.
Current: 2 A
